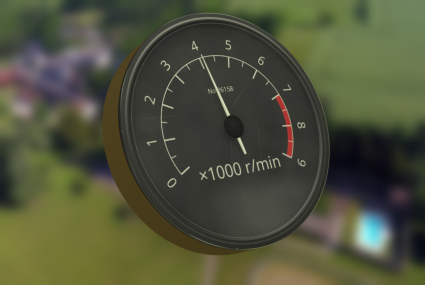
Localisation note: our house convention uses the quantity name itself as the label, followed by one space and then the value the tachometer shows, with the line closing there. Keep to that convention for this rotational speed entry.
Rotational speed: 4000 rpm
